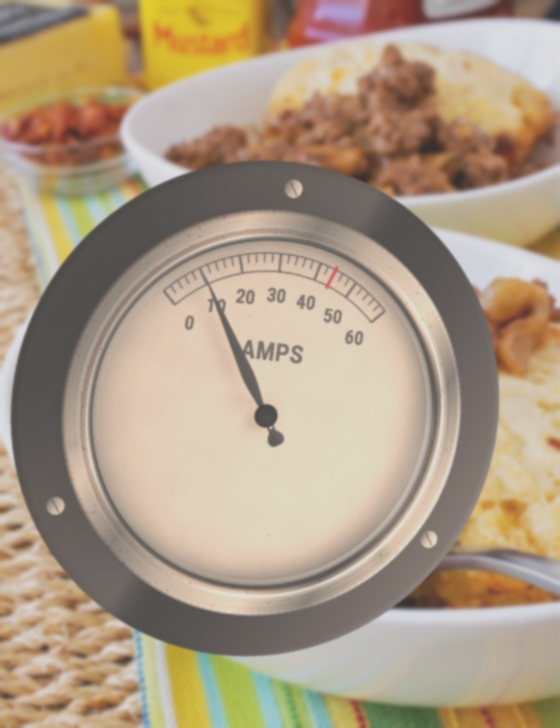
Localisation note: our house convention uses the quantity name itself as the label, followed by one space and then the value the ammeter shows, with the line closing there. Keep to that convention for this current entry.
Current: 10 A
